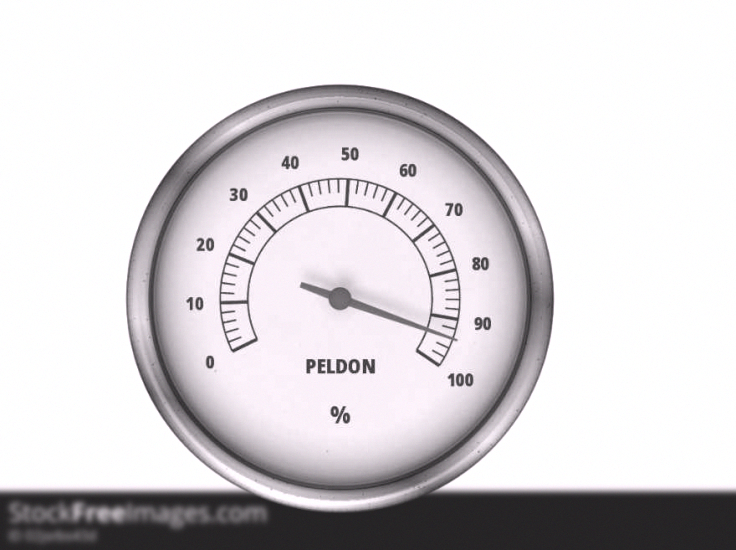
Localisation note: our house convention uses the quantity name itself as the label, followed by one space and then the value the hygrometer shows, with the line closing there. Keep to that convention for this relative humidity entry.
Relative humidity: 94 %
